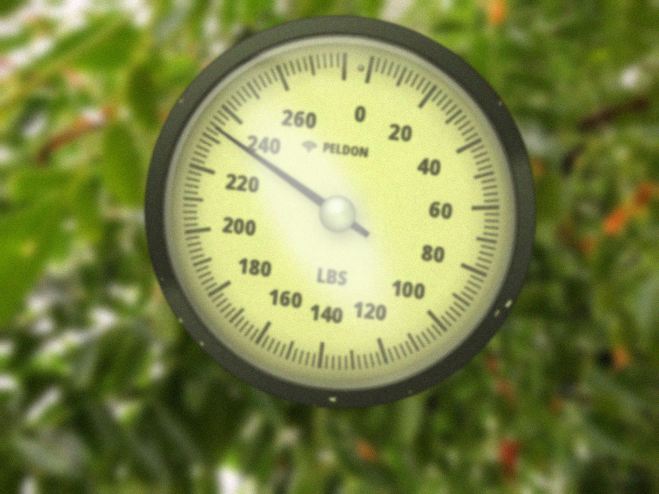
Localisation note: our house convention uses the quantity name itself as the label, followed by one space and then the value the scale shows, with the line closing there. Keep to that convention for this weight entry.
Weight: 234 lb
